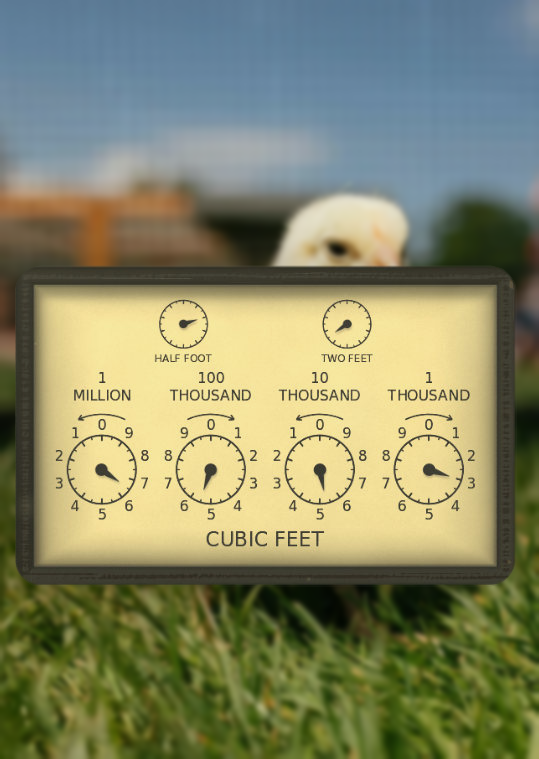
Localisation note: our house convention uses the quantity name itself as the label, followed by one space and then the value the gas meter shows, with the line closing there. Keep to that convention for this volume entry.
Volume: 655300 ft³
